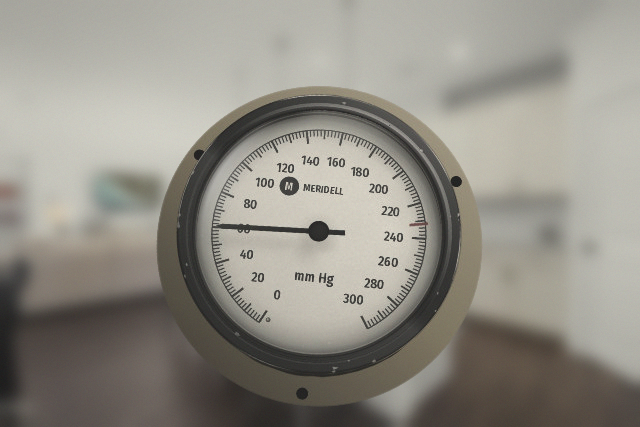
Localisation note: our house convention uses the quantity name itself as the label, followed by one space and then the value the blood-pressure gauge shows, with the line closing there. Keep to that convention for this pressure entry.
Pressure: 60 mmHg
